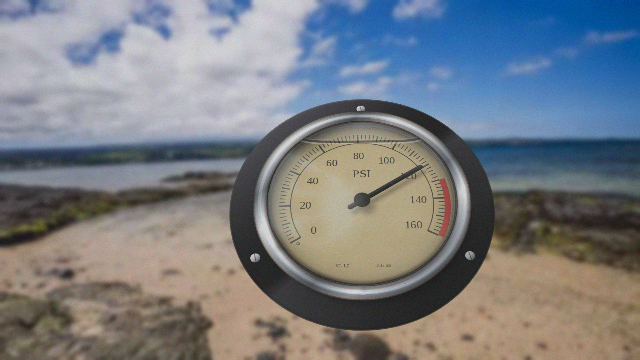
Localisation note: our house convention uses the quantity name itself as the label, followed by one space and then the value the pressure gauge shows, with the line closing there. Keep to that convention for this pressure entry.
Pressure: 120 psi
